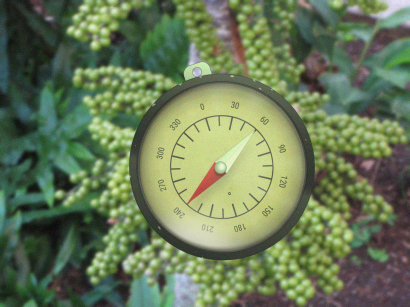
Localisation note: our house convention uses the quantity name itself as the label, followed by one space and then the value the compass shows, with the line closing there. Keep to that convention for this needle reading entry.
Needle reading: 240 °
